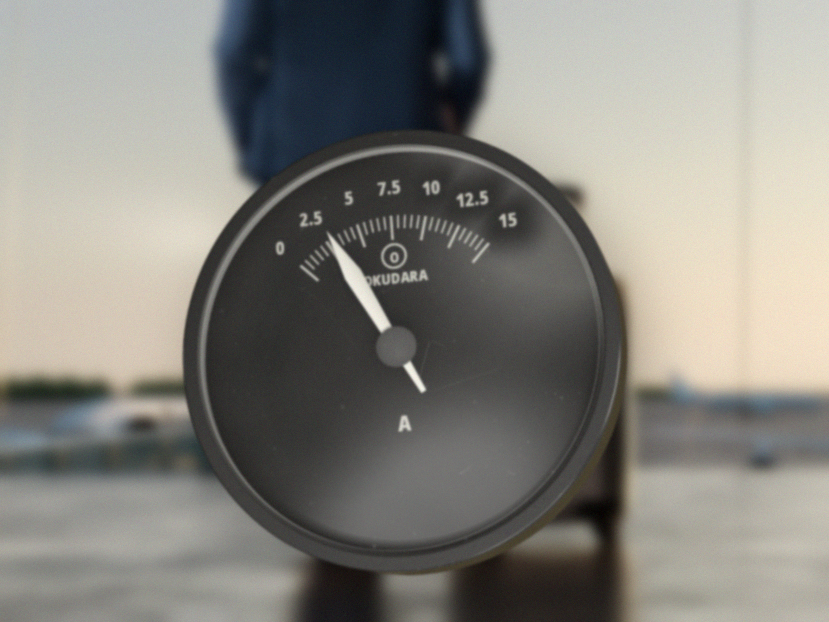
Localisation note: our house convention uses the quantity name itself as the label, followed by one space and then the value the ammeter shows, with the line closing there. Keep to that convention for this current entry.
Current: 3 A
